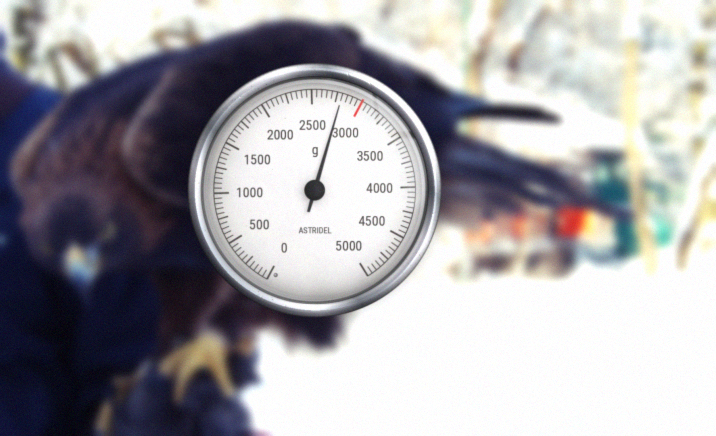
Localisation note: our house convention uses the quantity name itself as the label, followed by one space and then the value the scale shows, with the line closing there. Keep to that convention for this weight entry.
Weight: 2800 g
